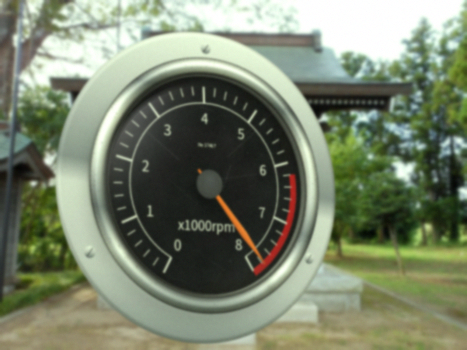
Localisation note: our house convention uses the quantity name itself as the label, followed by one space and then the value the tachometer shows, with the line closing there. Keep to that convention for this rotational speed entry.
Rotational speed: 7800 rpm
